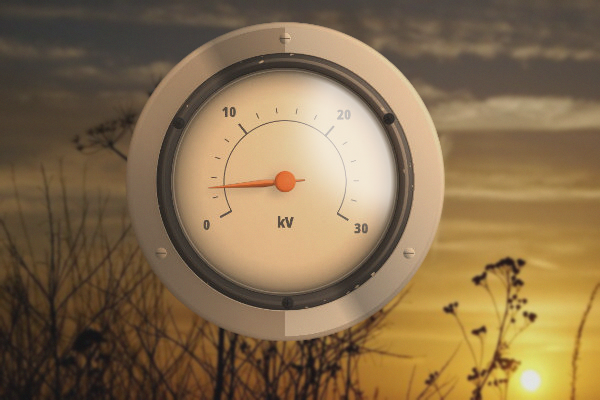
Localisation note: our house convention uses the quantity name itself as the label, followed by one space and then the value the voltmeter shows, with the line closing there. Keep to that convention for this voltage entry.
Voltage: 3 kV
